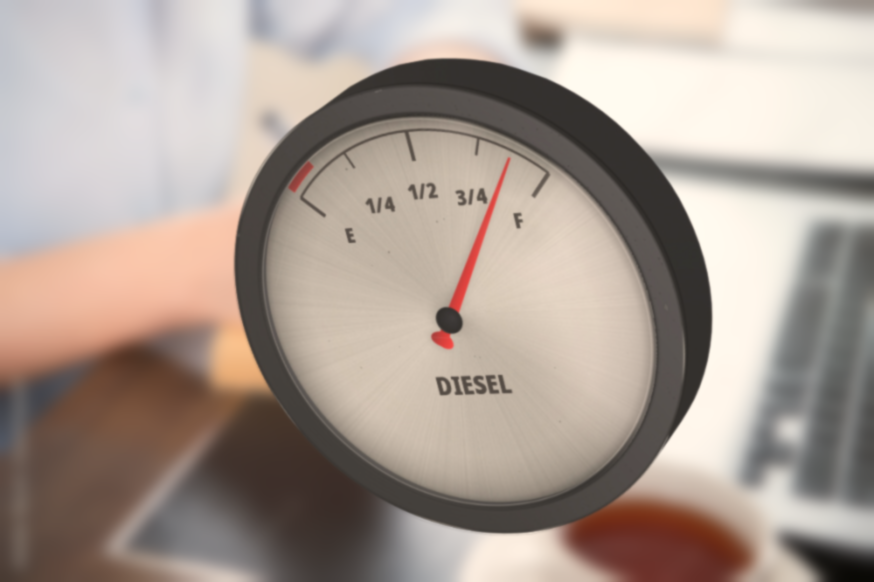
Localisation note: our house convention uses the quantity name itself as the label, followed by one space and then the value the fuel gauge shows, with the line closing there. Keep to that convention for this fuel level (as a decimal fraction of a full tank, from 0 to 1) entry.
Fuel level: 0.875
